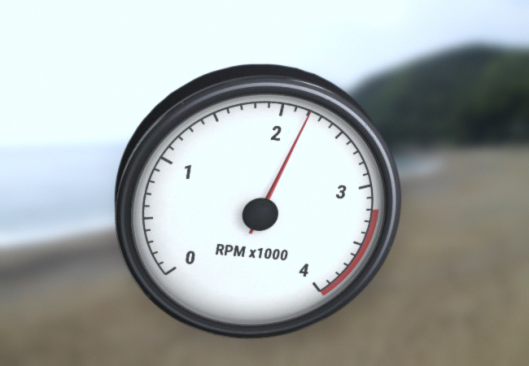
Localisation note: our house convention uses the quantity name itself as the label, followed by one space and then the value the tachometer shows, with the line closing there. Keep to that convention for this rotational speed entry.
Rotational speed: 2200 rpm
